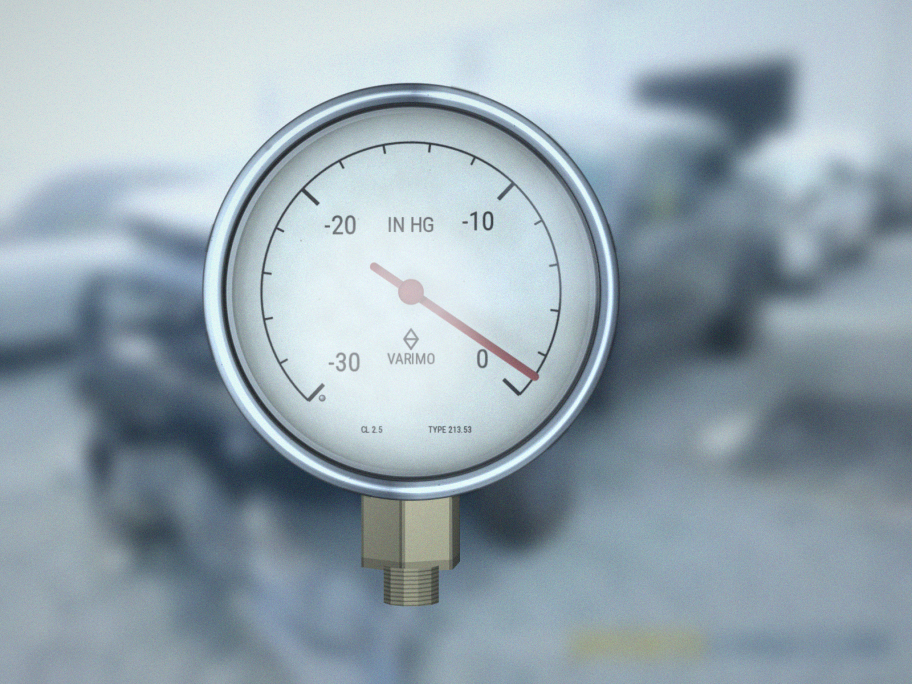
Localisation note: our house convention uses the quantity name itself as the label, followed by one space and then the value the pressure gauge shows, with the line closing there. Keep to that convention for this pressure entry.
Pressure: -1 inHg
